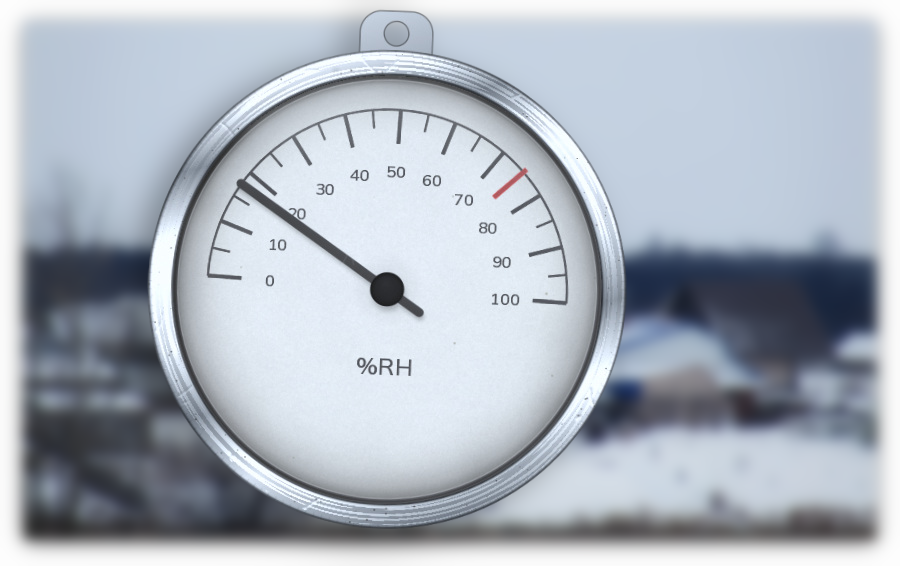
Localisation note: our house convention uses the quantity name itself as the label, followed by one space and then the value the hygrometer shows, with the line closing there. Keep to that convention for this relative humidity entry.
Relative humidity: 17.5 %
